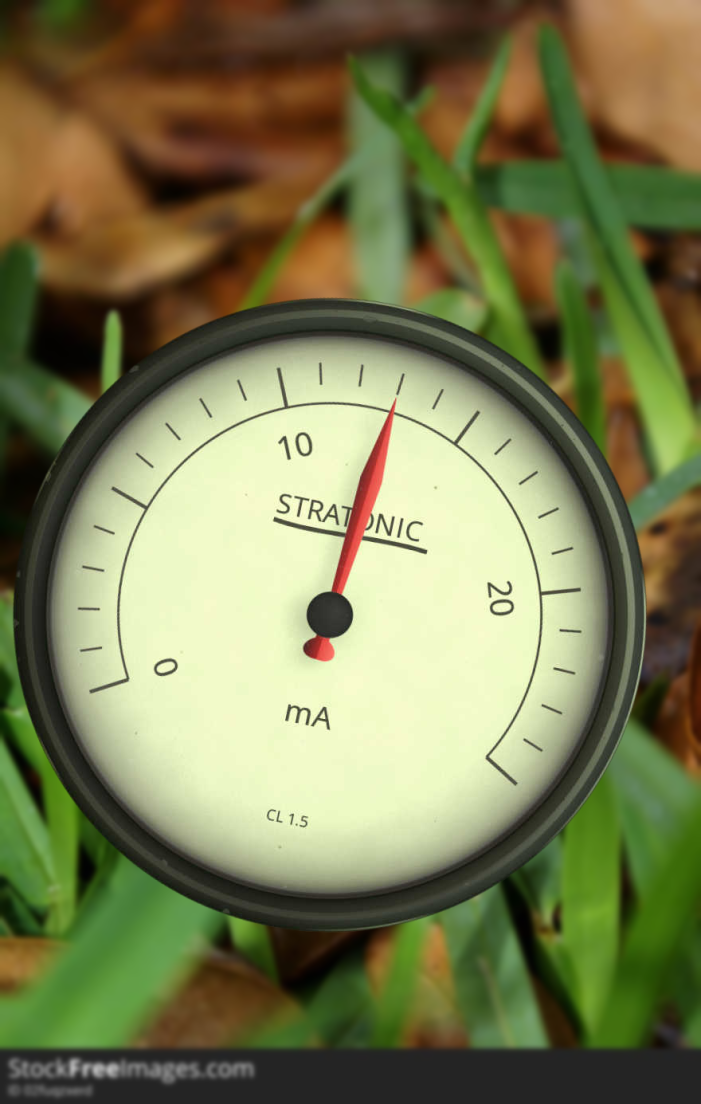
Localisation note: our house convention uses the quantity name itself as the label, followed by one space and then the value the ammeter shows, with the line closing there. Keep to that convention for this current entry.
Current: 13 mA
